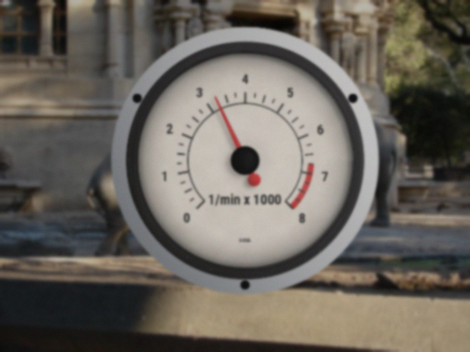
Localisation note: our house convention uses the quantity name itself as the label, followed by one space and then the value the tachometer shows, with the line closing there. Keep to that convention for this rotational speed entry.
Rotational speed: 3250 rpm
